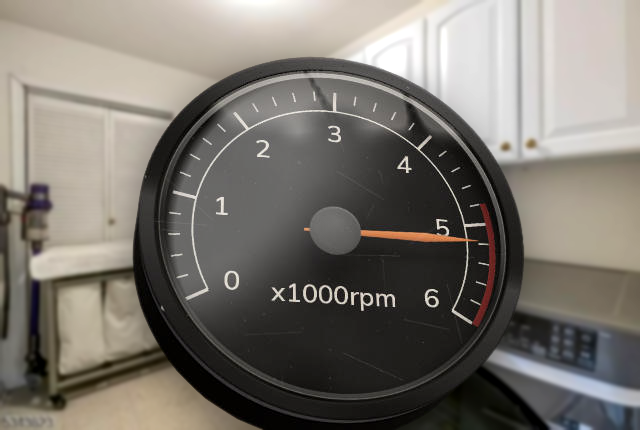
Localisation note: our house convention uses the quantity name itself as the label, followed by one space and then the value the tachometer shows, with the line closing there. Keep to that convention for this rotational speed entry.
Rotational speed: 5200 rpm
